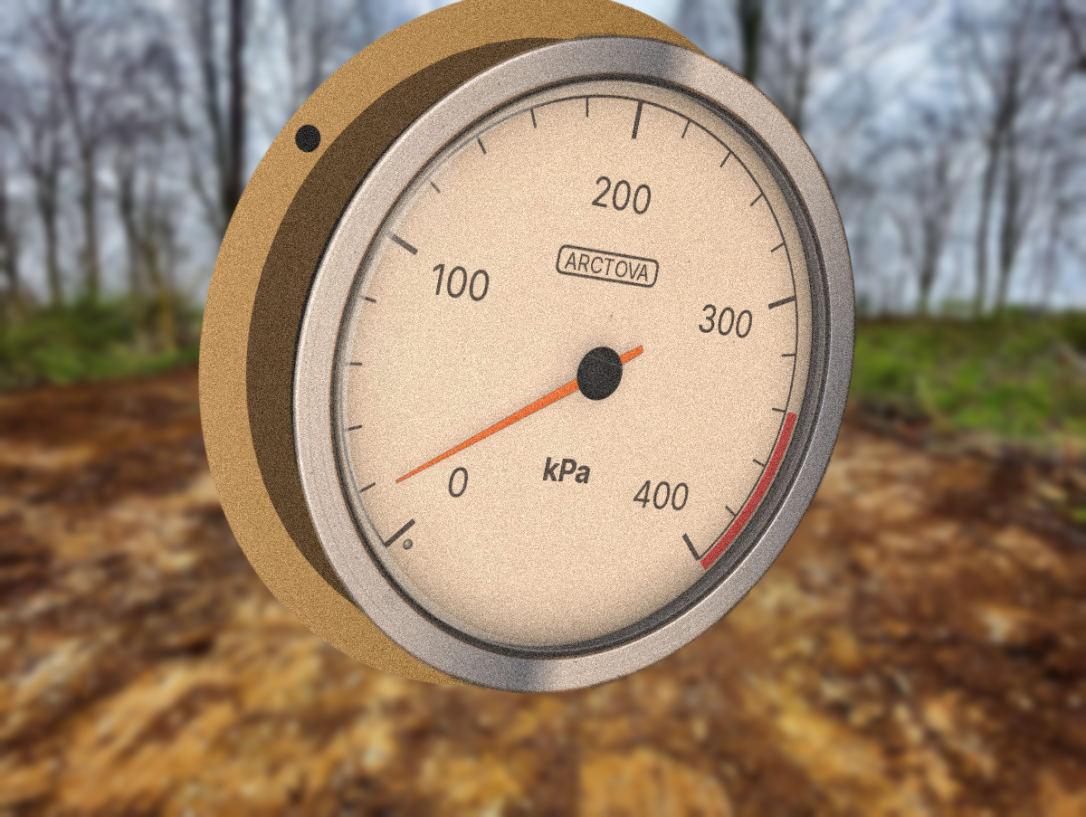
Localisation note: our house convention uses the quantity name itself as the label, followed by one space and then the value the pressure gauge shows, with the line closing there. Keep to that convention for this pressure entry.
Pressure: 20 kPa
